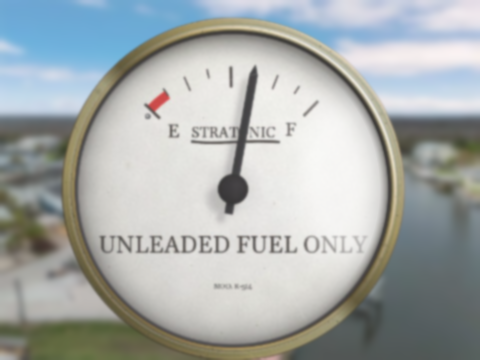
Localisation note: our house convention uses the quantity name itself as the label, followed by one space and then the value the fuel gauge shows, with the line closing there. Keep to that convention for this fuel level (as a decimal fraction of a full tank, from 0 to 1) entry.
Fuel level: 0.625
